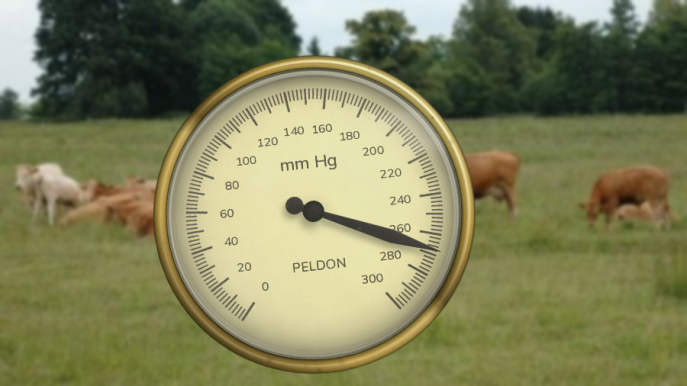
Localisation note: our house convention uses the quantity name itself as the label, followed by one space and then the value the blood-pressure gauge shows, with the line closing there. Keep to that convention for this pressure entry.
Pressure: 268 mmHg
